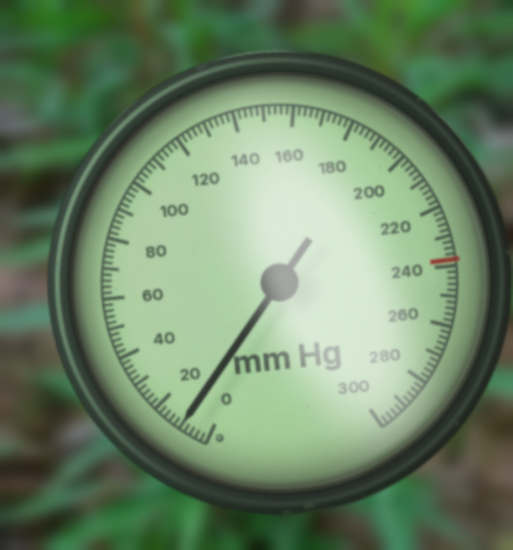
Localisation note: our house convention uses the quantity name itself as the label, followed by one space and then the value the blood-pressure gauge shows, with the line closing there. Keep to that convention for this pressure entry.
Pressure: 10 mmHg
